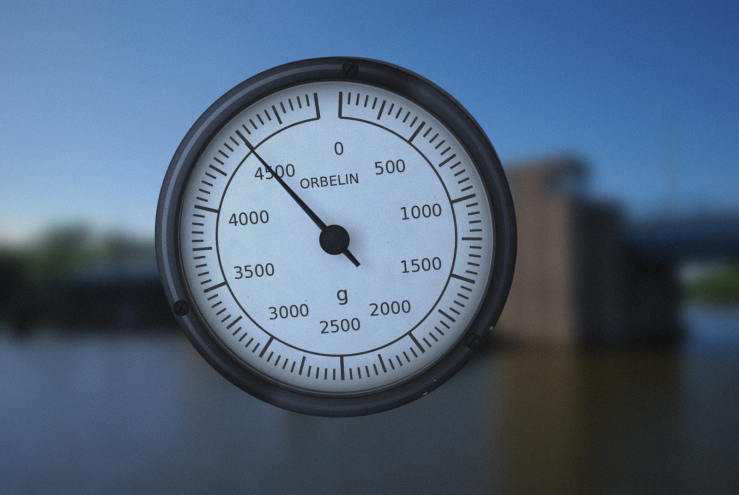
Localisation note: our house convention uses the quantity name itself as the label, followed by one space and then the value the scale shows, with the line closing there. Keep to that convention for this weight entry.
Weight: 4500 g
